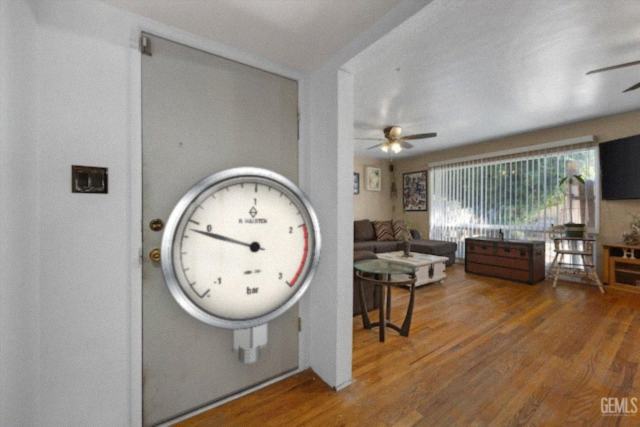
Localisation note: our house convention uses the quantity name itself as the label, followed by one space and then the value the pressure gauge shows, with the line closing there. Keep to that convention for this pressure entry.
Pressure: -0.1 bar
